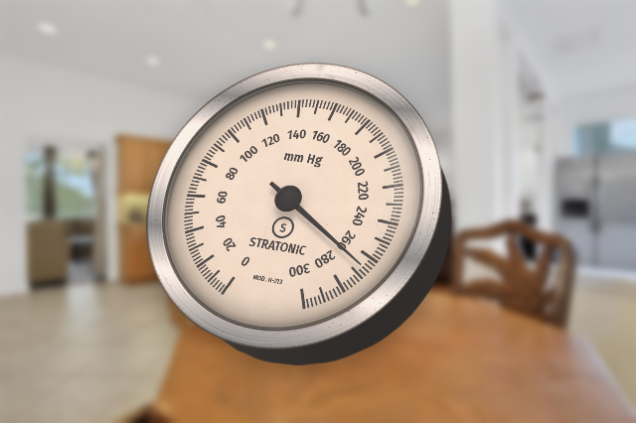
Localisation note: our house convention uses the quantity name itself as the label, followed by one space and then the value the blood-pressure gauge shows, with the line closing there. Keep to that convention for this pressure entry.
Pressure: 266 mmHg
